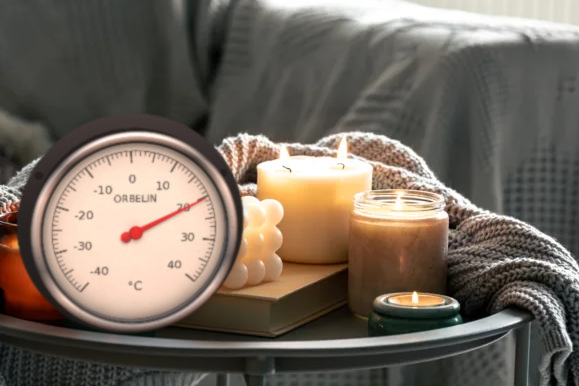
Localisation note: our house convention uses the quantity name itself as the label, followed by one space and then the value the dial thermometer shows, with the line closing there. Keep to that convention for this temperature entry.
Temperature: 20 °C
